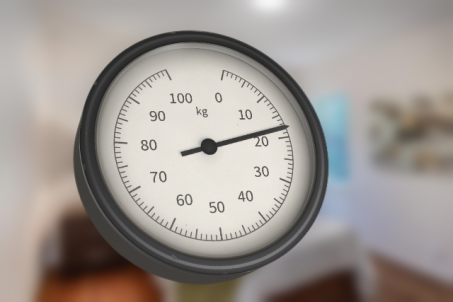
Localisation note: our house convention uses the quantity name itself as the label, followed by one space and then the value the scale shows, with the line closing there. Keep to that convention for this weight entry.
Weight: 18 kg
